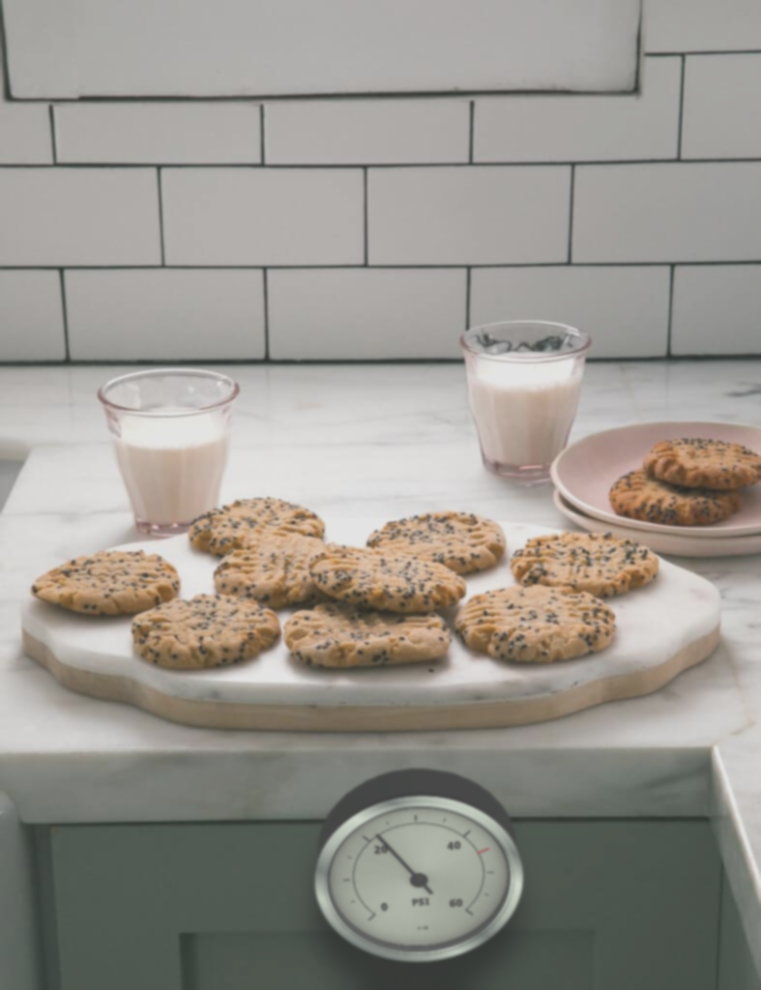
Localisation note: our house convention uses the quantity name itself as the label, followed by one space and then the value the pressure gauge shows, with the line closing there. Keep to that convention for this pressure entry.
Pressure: 22.5 psi
